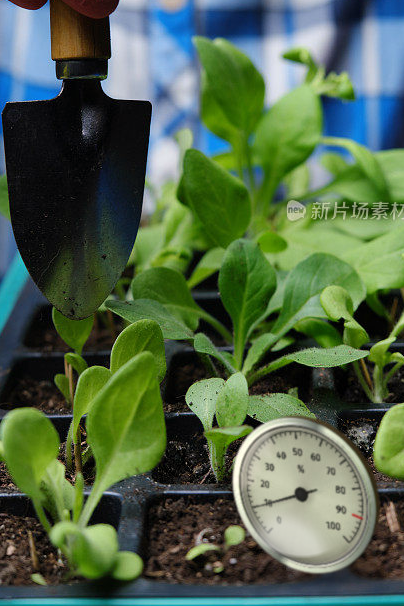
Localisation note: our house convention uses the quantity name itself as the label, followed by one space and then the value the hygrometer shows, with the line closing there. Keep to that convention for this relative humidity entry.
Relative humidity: 10 %
